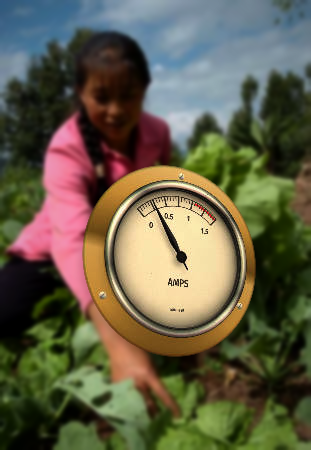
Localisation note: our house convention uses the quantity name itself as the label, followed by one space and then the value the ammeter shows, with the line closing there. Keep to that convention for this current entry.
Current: 0.25 A
